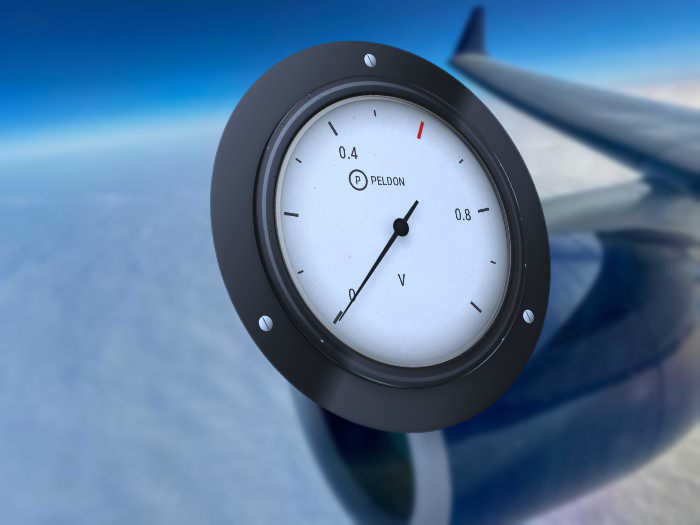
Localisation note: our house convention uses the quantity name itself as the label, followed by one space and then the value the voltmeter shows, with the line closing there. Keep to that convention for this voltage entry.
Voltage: 0 V
